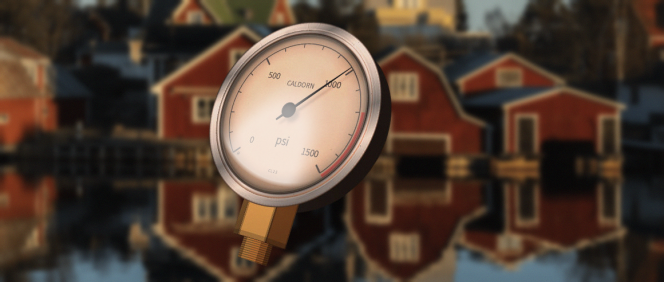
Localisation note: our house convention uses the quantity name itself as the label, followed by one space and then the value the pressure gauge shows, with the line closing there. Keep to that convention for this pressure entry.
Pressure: 1000 psi
